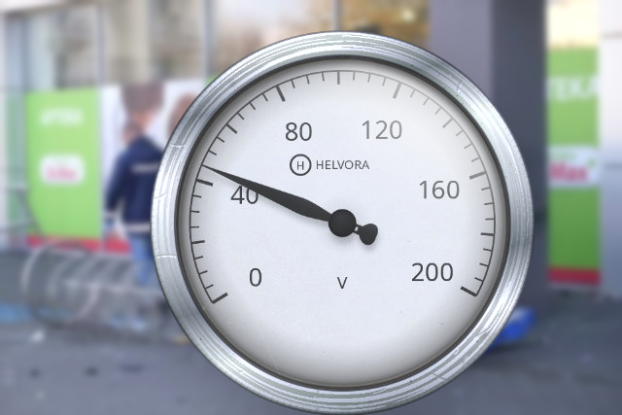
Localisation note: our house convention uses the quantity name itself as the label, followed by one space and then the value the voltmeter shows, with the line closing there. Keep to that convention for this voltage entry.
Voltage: 45 V
